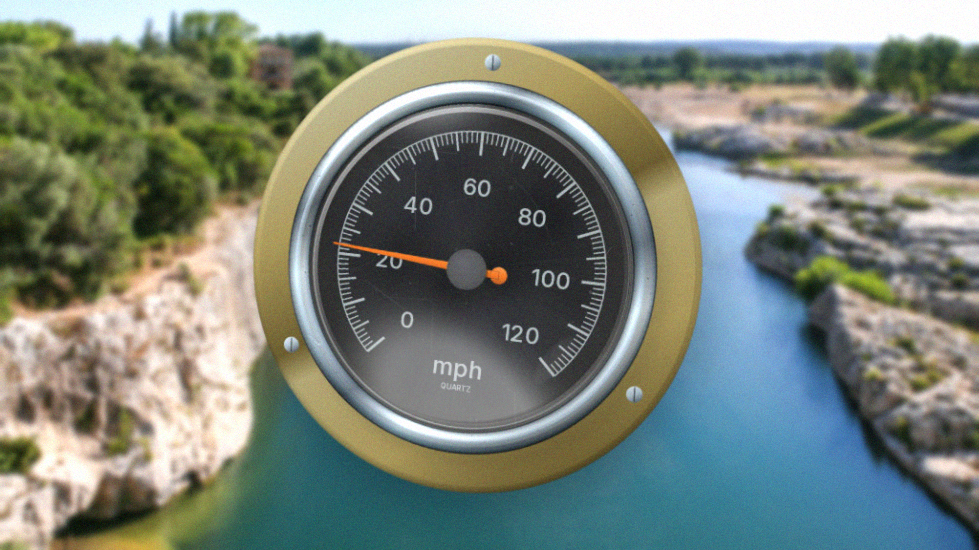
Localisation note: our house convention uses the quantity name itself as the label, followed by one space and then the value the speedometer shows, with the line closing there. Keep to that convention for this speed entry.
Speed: 22 mph
